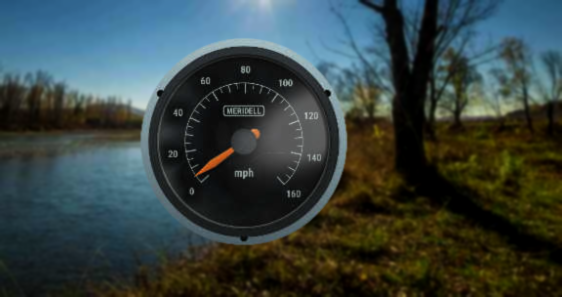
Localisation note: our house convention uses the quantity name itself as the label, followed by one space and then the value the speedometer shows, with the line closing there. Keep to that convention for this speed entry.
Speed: 5 mph
